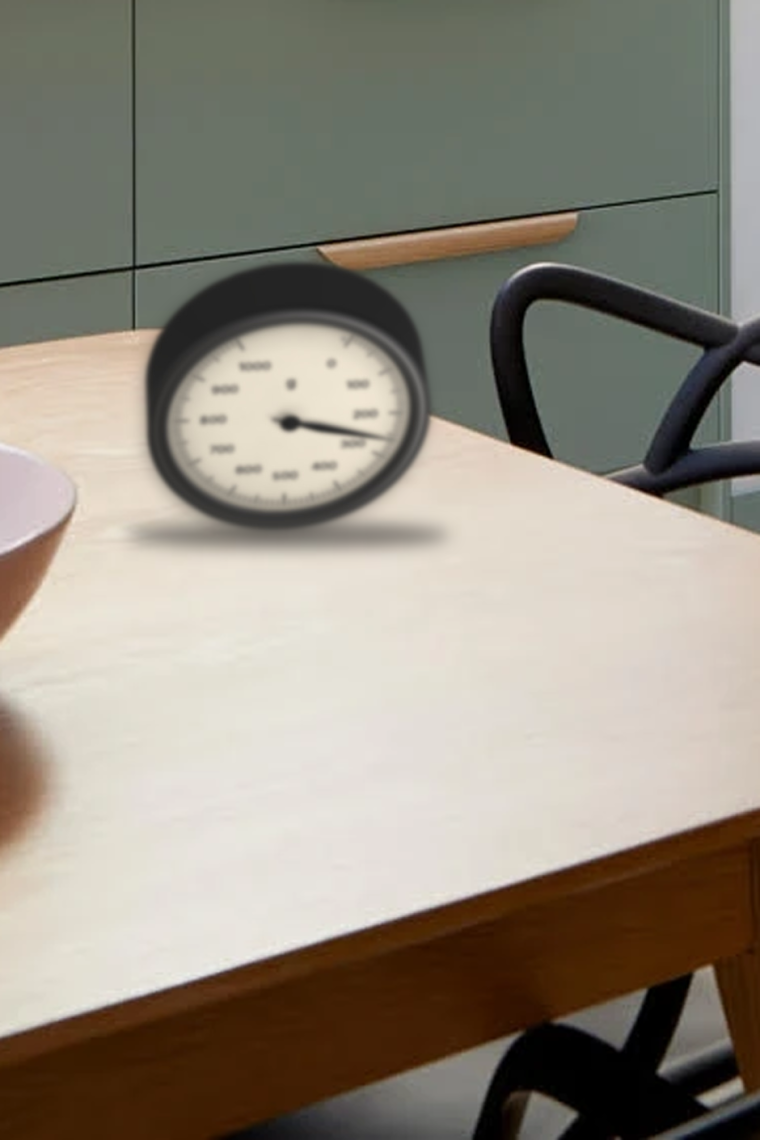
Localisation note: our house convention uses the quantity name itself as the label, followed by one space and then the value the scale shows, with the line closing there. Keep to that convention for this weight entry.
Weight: 250 g
